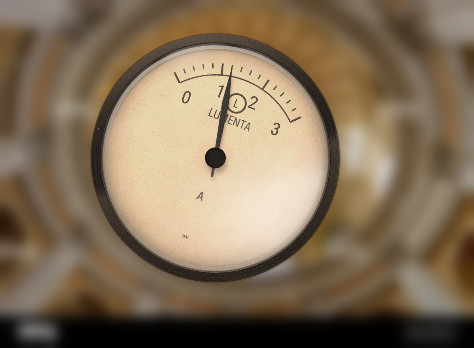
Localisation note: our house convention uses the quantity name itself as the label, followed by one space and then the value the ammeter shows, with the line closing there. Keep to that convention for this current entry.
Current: 1.2 A
